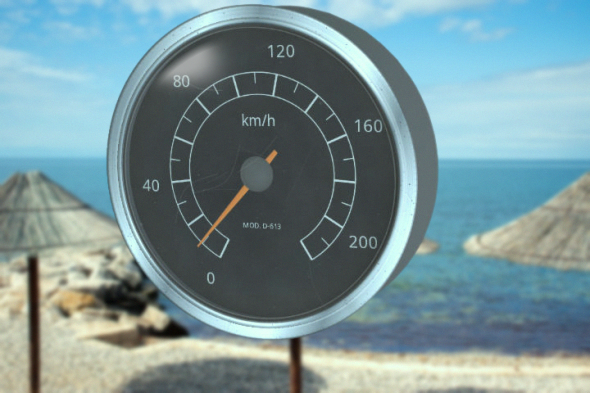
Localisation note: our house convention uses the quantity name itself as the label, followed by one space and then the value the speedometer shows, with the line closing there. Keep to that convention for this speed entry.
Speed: 10 km/h
